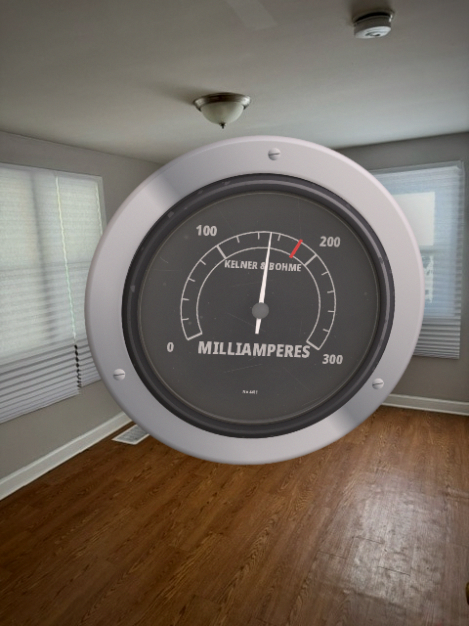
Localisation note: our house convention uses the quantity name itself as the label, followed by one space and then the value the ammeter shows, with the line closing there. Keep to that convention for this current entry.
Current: 150 mA
